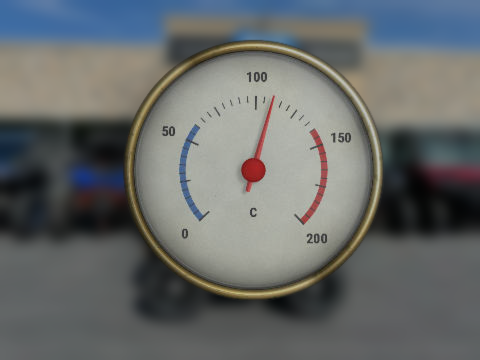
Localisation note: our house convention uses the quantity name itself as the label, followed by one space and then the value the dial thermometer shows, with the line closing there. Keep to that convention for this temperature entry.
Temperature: 110 °C
